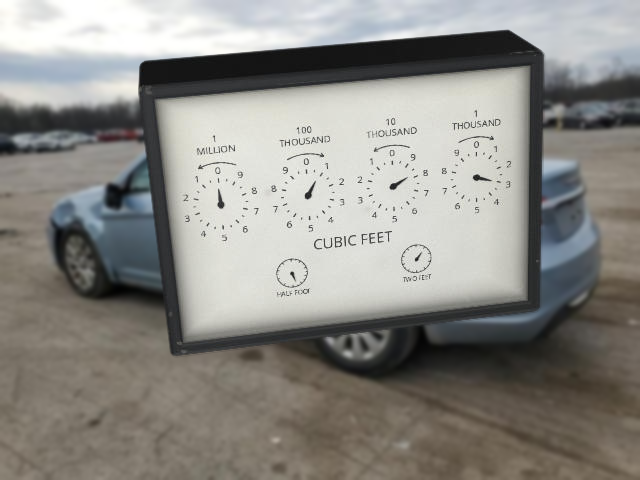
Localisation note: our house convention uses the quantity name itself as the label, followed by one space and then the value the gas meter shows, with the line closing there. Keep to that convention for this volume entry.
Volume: 8300 ft³
